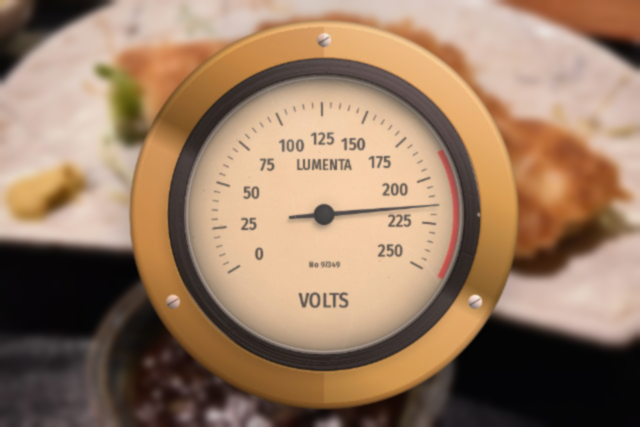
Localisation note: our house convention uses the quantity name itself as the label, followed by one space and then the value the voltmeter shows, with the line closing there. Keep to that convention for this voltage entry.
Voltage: 215 V
